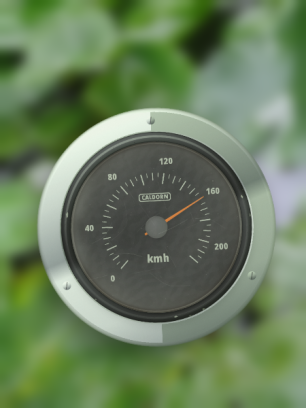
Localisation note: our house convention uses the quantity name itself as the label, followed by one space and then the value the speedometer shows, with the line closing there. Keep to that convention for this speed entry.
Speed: 160 km/h
